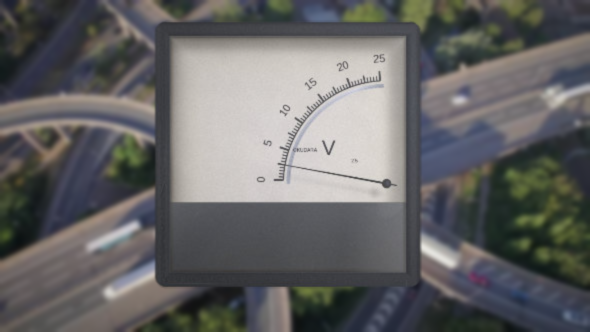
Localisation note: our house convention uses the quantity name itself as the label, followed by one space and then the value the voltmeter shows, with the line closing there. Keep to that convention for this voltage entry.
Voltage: 2.5 V
